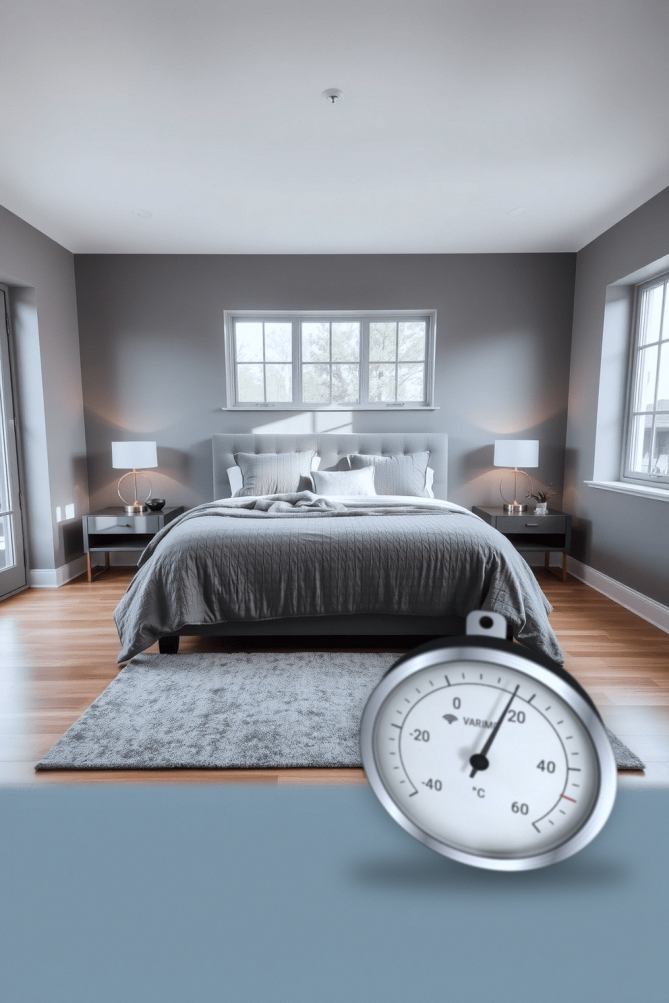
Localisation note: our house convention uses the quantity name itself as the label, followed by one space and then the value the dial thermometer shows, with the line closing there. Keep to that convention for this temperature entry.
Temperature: 16 °C
